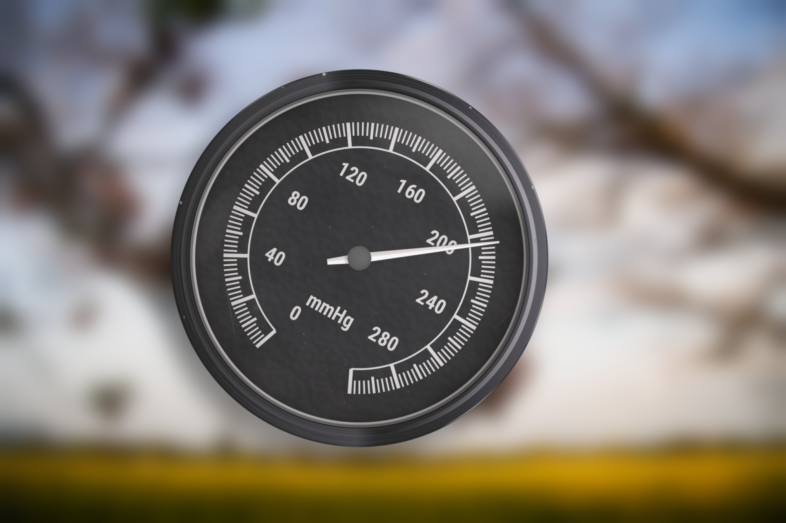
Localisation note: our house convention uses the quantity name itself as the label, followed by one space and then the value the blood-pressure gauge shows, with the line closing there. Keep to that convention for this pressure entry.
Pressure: 204 mmHg
